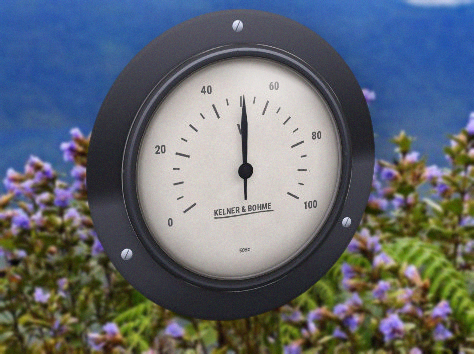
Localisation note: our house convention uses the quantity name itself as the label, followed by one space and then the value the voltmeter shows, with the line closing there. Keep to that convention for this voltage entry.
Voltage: 50 V
